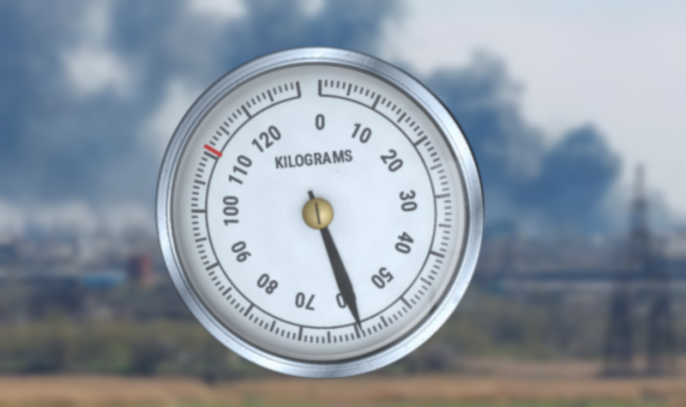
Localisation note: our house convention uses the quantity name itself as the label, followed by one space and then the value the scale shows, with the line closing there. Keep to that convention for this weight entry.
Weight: 59 kg
